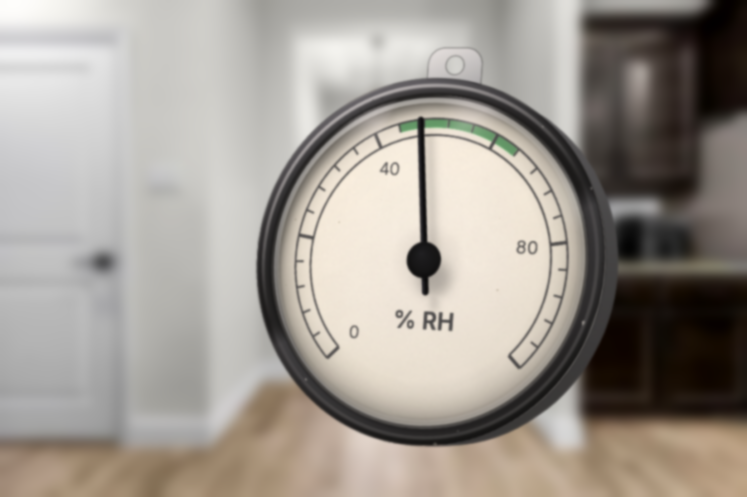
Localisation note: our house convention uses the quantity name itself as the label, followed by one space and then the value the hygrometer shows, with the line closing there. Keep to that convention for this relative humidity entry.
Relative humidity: 48 %
